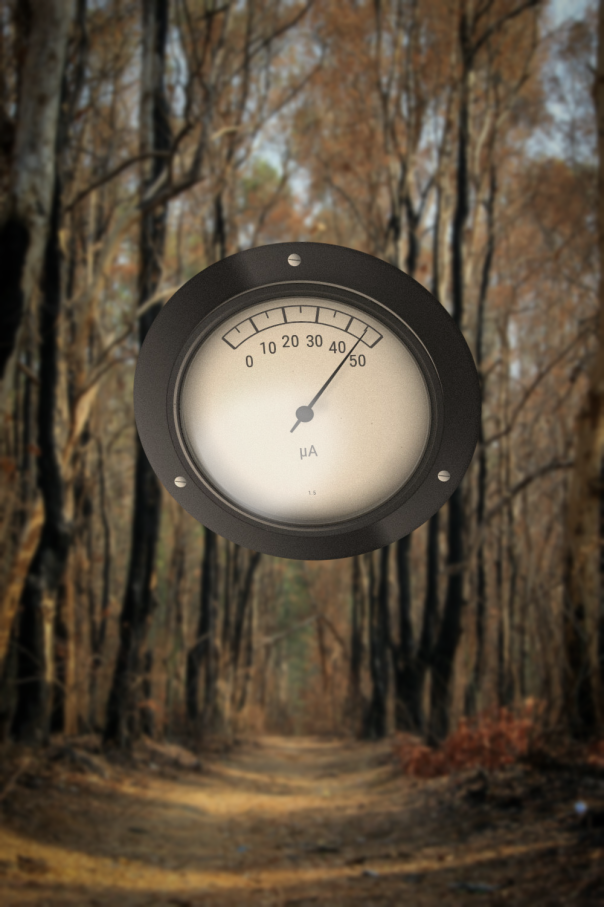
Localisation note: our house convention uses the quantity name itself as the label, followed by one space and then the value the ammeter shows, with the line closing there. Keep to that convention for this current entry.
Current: 45 µA
